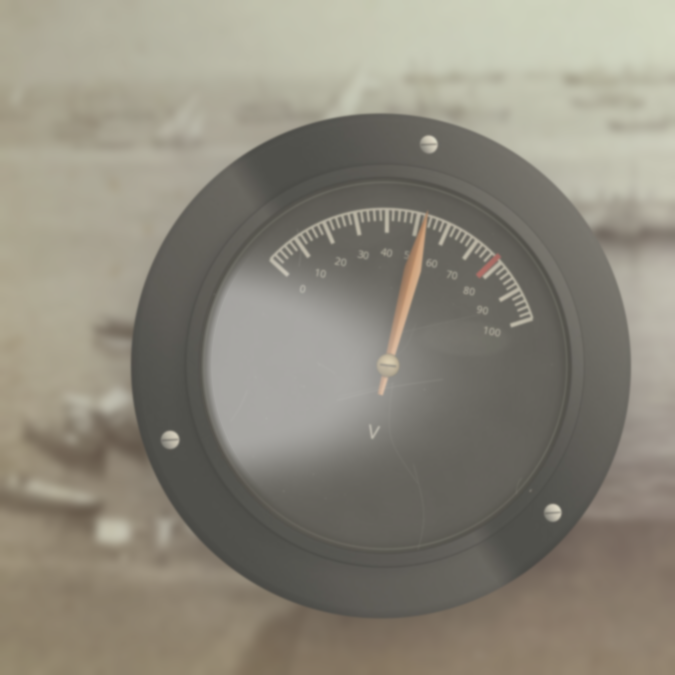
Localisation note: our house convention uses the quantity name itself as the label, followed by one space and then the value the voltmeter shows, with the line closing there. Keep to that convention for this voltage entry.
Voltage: 52 V
